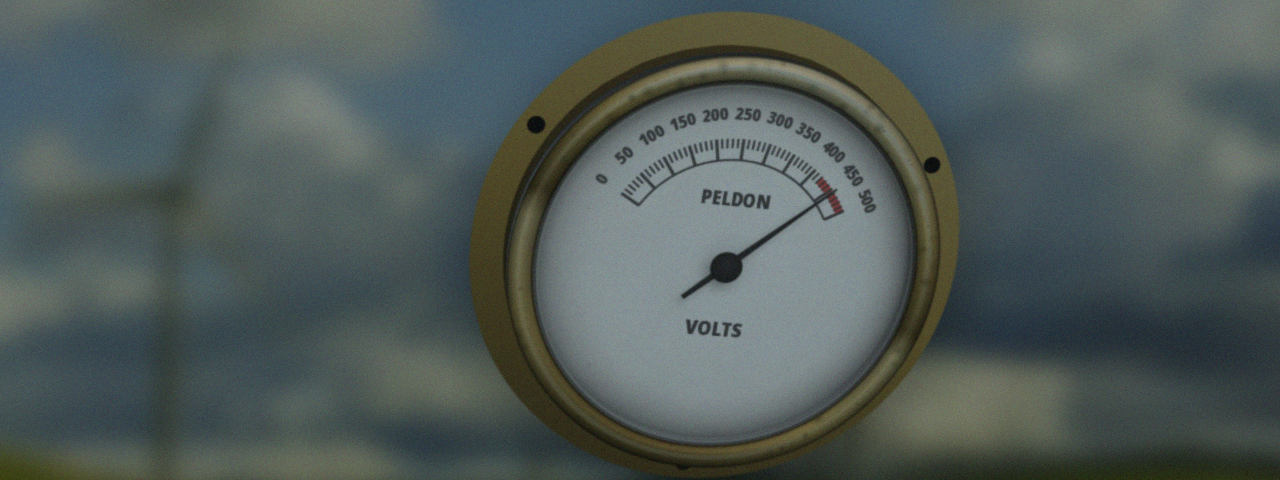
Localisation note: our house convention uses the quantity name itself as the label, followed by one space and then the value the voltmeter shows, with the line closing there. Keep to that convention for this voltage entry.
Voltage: 450 V
